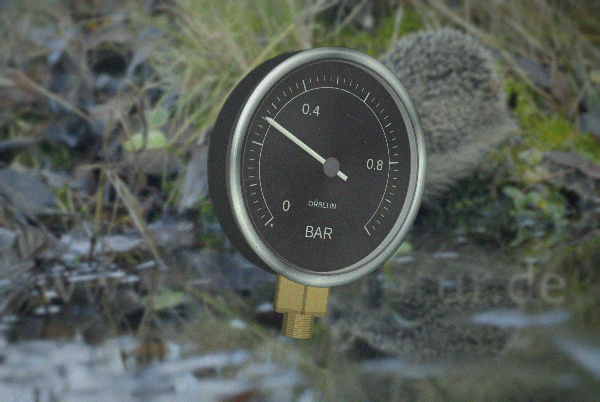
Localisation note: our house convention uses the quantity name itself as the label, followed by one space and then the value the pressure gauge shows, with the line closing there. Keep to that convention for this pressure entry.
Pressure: 0.26 bar
